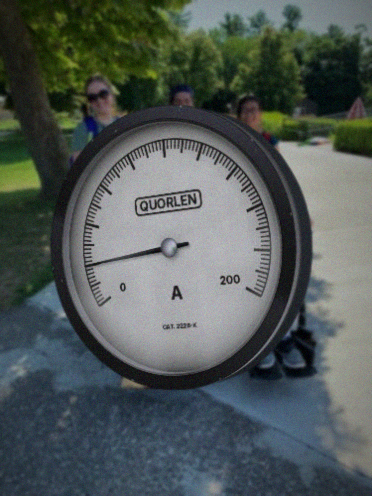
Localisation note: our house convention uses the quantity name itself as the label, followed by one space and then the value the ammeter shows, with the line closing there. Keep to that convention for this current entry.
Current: 20 A
